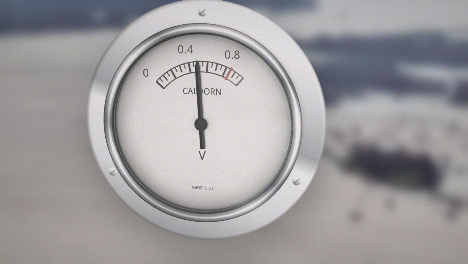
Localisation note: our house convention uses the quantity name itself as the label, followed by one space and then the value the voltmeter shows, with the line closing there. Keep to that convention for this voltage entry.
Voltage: 0.5 V
